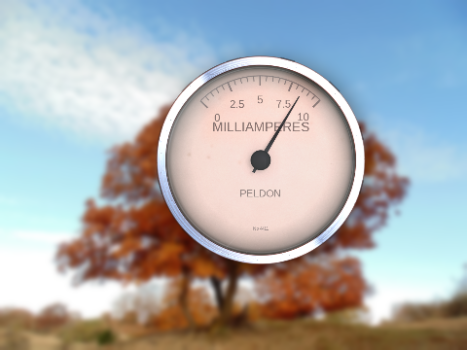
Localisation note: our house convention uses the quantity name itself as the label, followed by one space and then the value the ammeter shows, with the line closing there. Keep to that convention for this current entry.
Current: 8.5 mA
